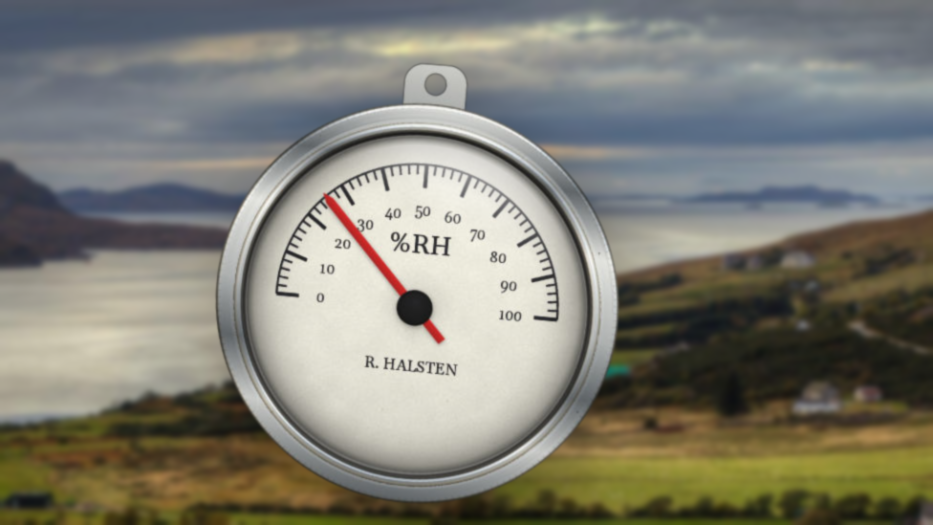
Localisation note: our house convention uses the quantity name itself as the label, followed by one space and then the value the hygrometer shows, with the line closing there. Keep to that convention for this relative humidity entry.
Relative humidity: 26 %
